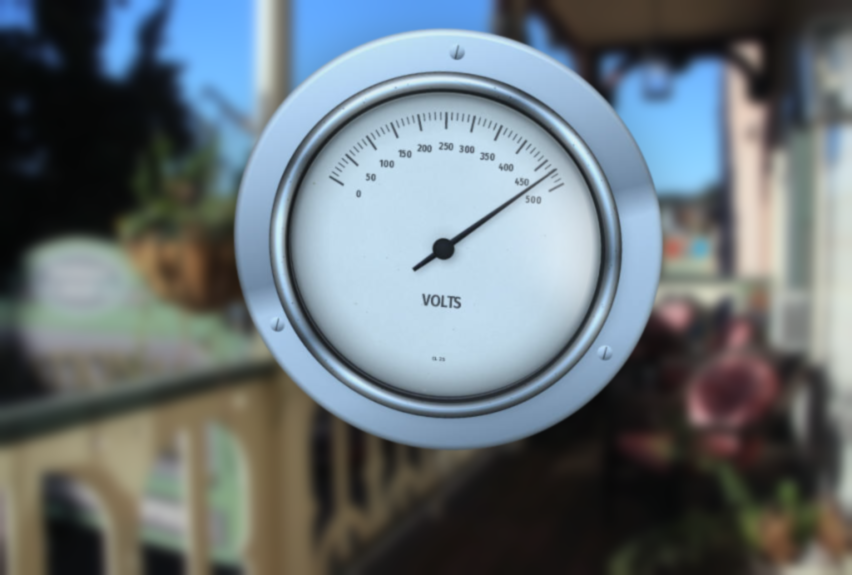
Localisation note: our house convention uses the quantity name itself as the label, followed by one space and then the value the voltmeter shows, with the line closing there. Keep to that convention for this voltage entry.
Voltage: 470 V
